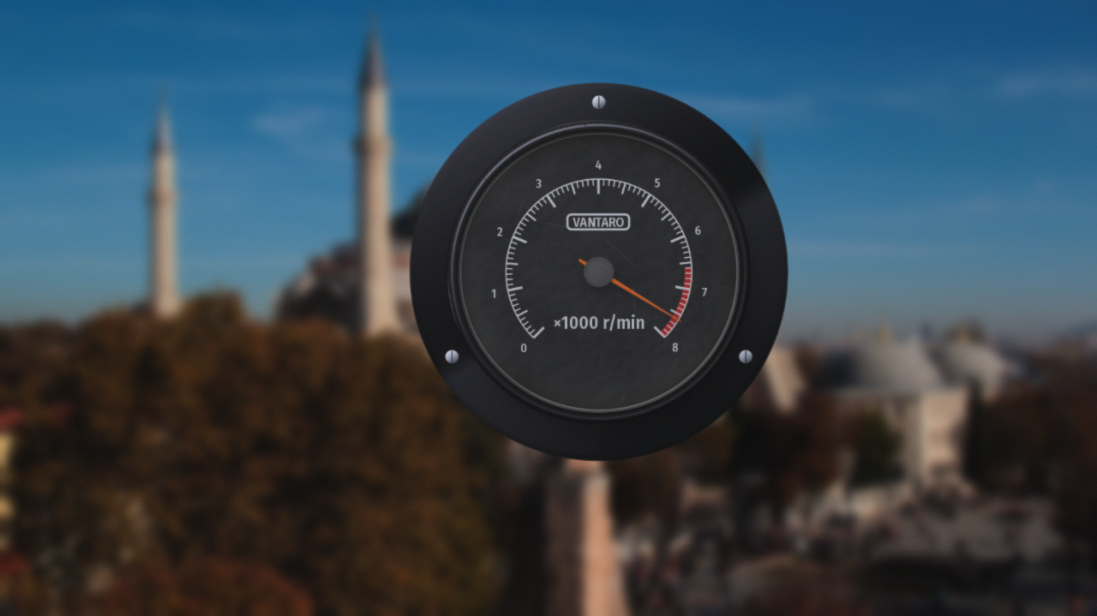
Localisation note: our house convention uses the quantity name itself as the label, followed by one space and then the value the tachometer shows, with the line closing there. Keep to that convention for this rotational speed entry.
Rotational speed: 7600 rpm
